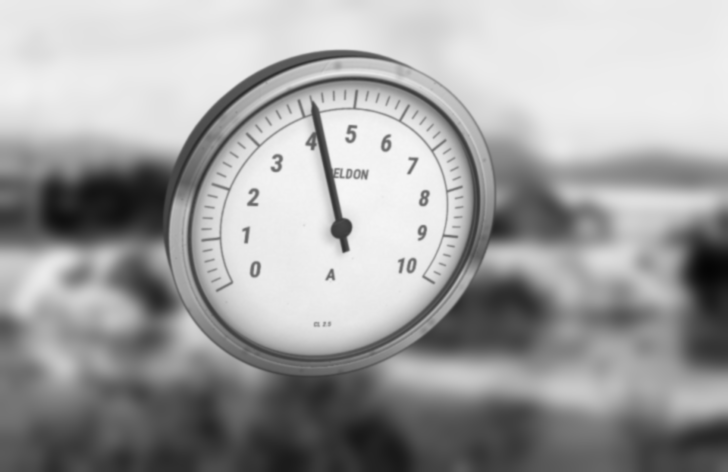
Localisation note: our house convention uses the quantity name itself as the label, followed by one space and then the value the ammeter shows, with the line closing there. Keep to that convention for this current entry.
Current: 4.2 A
